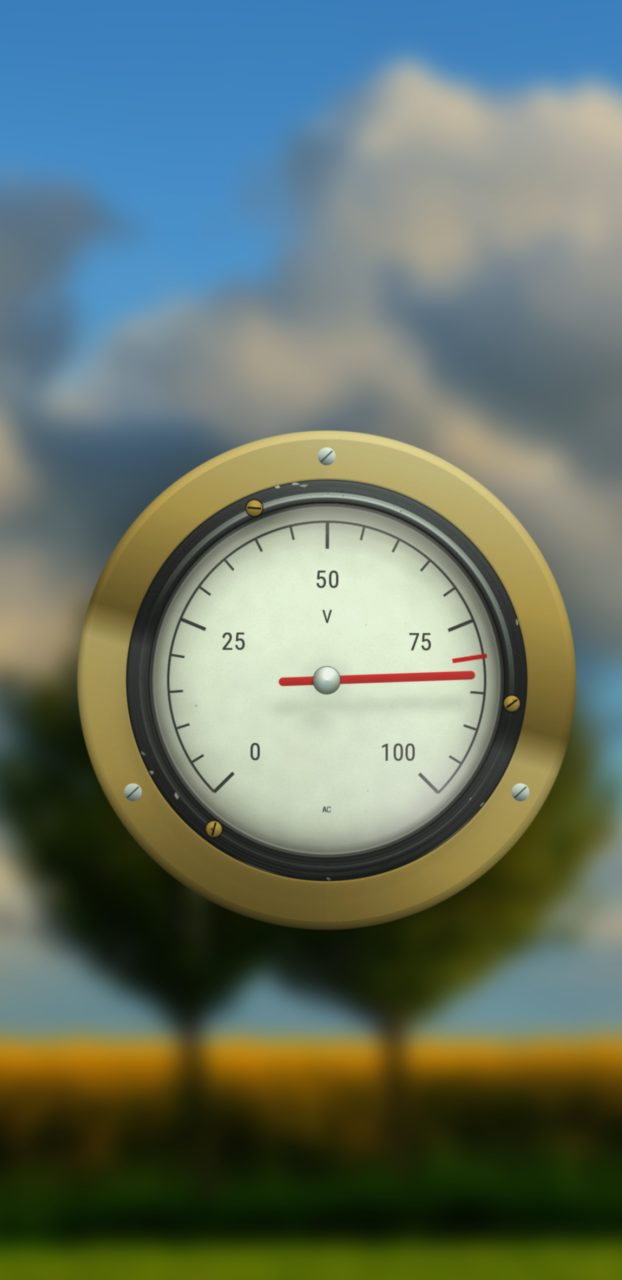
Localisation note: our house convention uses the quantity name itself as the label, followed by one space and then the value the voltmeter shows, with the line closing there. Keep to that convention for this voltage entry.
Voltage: 82.5 V
